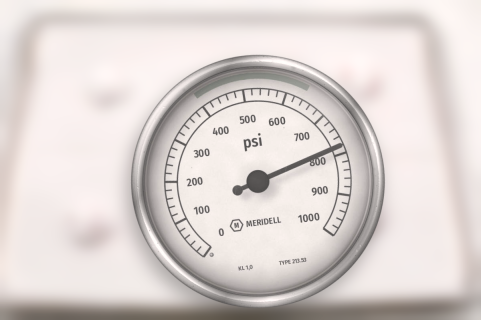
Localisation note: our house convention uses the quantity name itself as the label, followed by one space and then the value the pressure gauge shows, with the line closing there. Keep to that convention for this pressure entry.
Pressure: 780 psi
